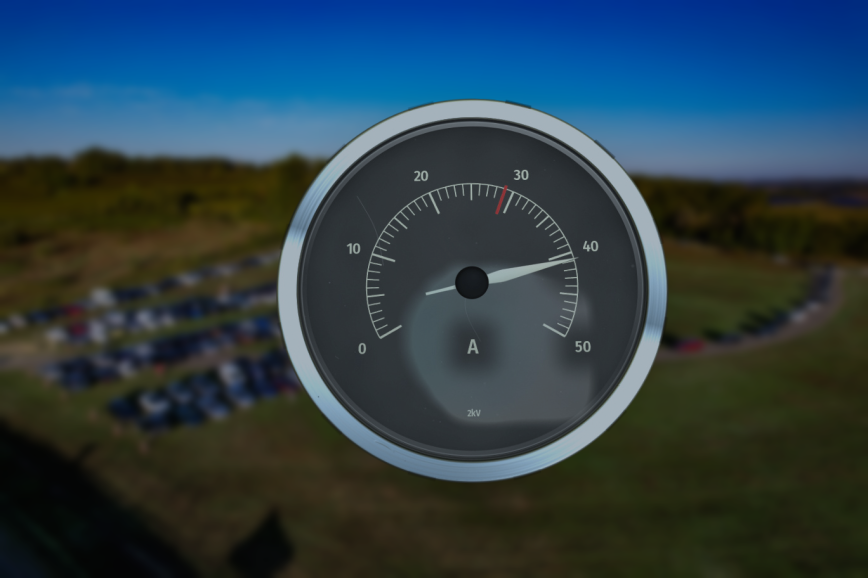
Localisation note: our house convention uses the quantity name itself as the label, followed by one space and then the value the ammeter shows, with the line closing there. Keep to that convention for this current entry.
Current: 41 A
